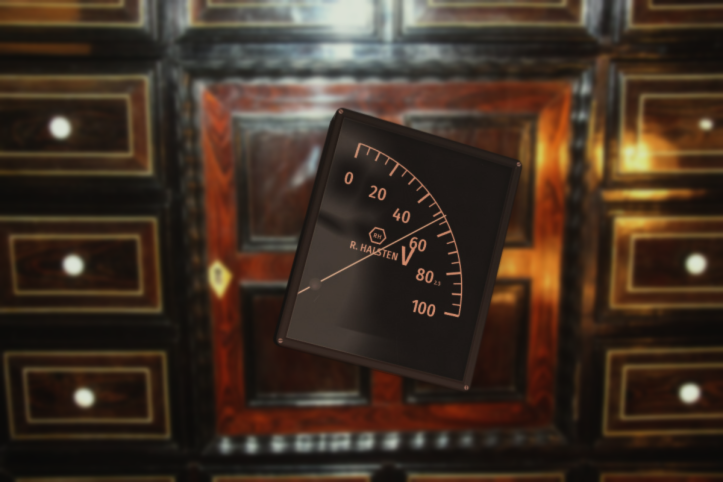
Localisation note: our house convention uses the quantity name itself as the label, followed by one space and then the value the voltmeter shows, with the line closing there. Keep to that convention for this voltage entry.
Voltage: 52.5 V
